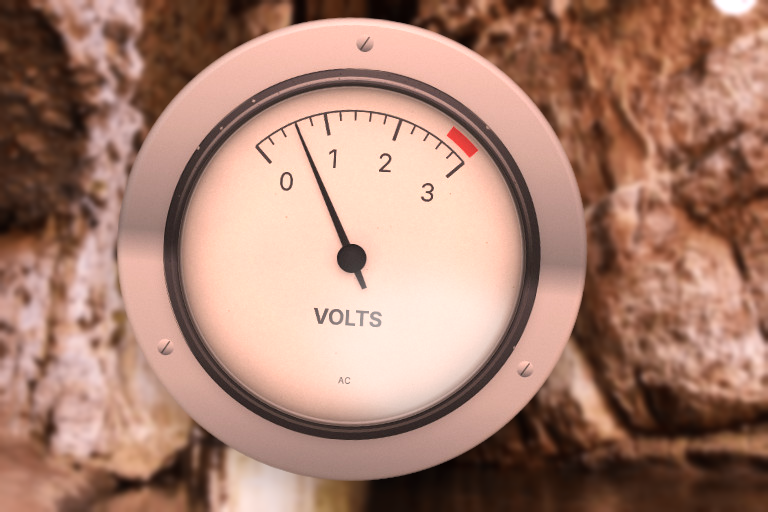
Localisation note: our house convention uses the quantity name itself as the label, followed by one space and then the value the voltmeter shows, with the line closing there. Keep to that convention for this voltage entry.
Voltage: 0.6 V
